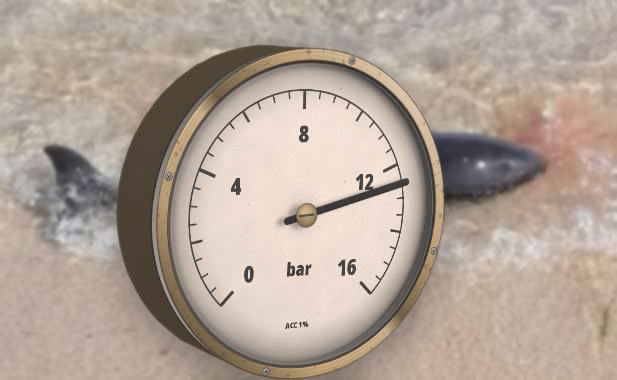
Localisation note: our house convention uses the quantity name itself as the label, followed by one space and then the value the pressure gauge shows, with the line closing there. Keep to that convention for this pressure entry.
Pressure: 12.5 bar
